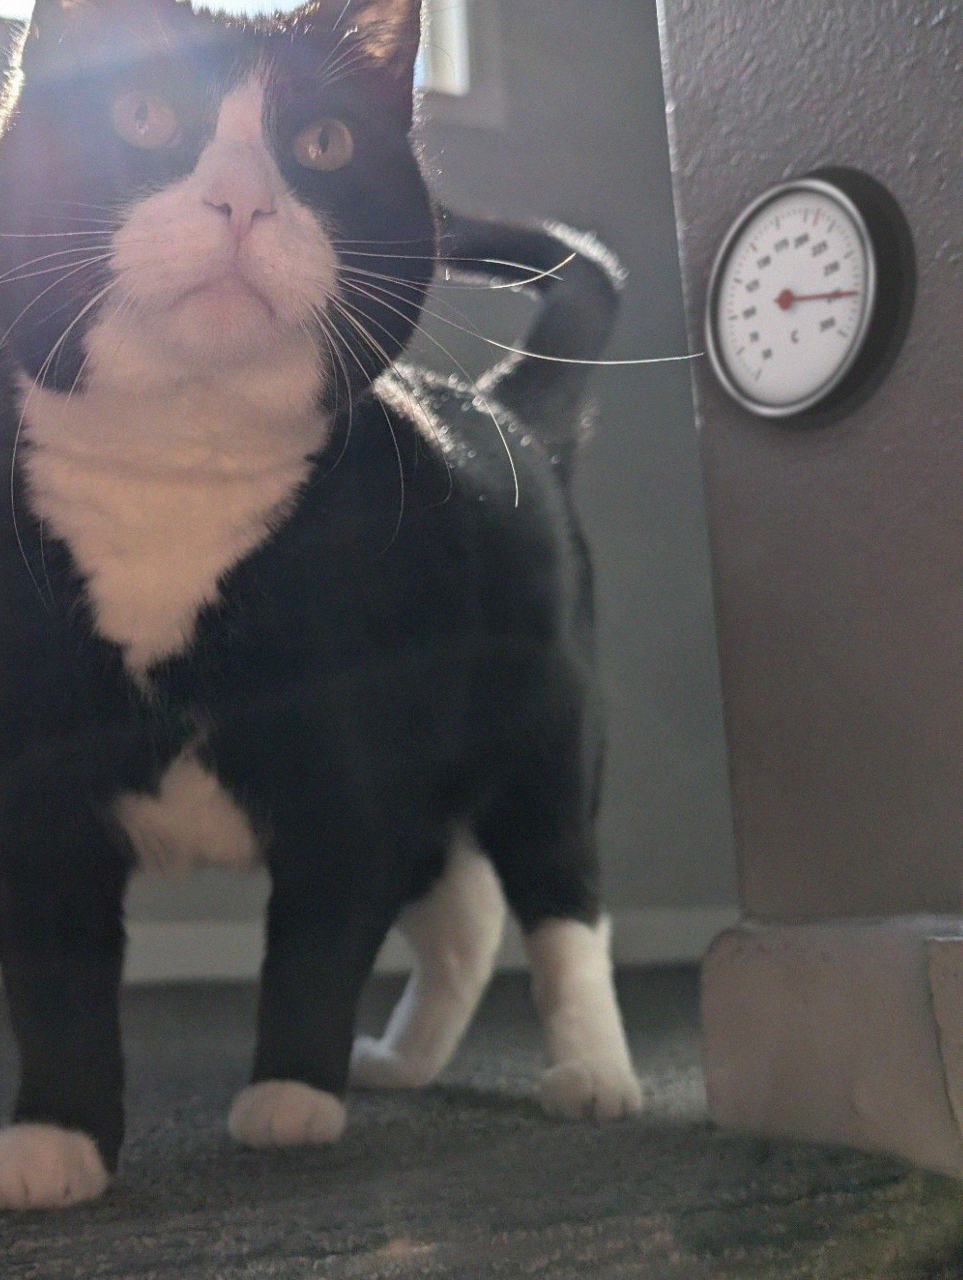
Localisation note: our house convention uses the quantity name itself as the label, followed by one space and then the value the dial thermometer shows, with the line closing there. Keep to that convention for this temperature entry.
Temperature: 275 °C
